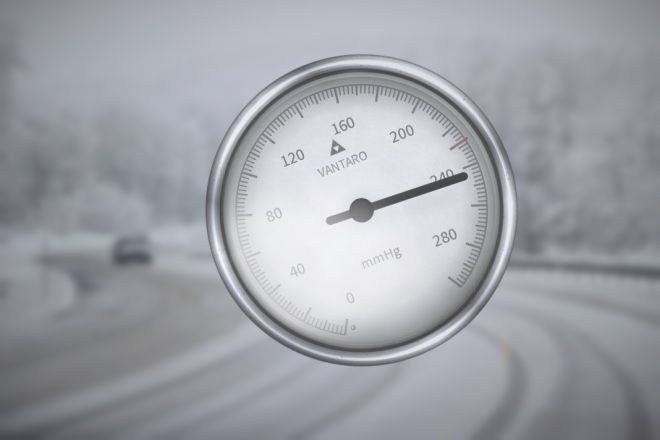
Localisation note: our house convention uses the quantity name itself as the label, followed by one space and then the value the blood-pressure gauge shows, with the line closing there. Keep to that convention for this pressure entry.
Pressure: 244 mmHg
